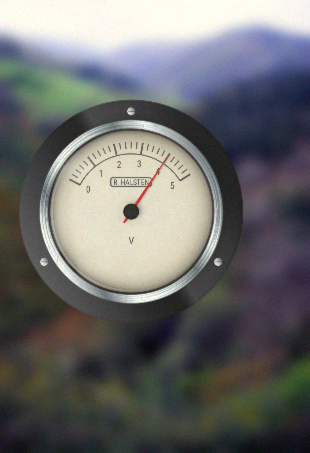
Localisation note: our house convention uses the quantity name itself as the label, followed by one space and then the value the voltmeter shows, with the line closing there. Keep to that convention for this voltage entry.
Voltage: 4 V
